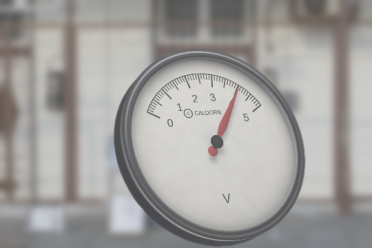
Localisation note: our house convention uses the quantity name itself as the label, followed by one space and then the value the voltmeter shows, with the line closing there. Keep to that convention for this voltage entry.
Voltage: 4 V
